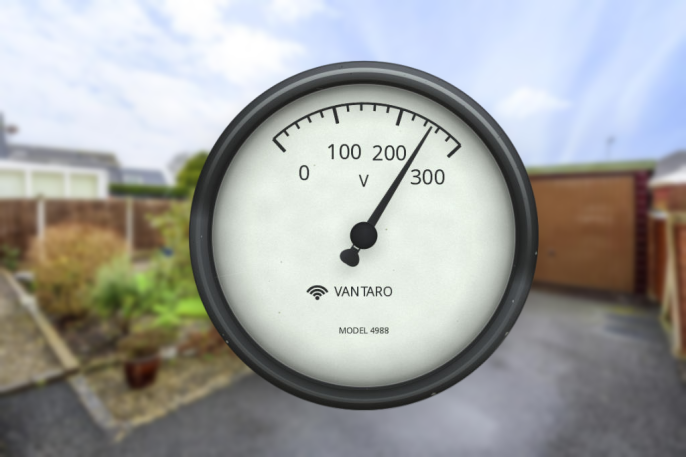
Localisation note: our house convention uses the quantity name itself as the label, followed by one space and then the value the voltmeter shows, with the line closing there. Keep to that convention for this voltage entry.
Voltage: 250 V
